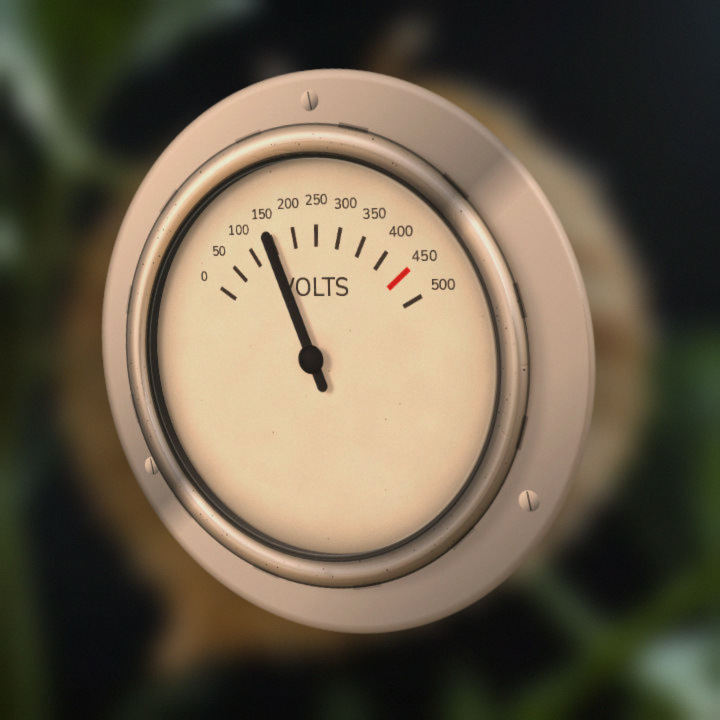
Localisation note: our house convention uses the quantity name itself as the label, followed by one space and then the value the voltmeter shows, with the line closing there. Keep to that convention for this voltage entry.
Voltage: 150 V
